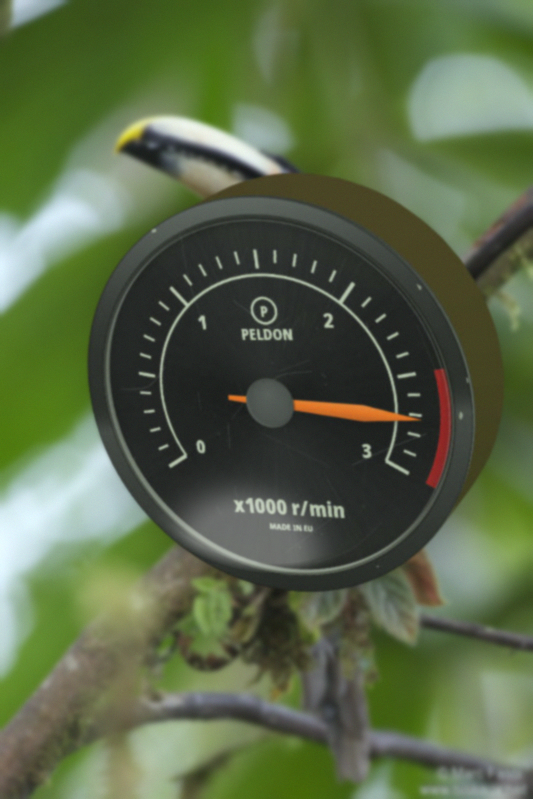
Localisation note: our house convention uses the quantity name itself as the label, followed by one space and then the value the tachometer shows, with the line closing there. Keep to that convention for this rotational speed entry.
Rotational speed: 2700 rpm
